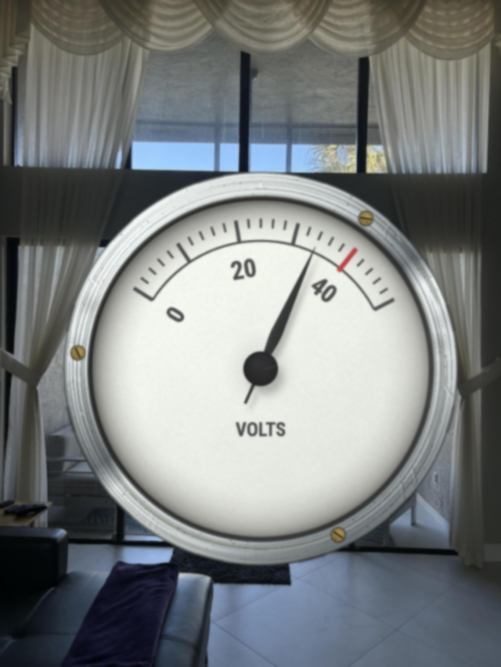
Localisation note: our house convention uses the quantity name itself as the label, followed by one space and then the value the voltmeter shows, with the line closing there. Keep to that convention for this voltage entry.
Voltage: 34 V
